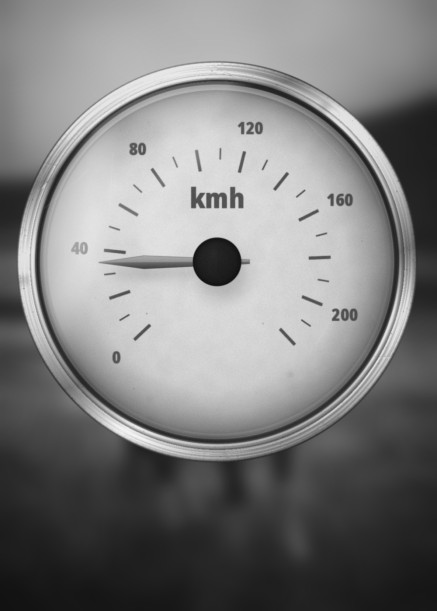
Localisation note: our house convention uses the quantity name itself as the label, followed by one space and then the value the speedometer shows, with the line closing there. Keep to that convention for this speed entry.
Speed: 35 km/h
